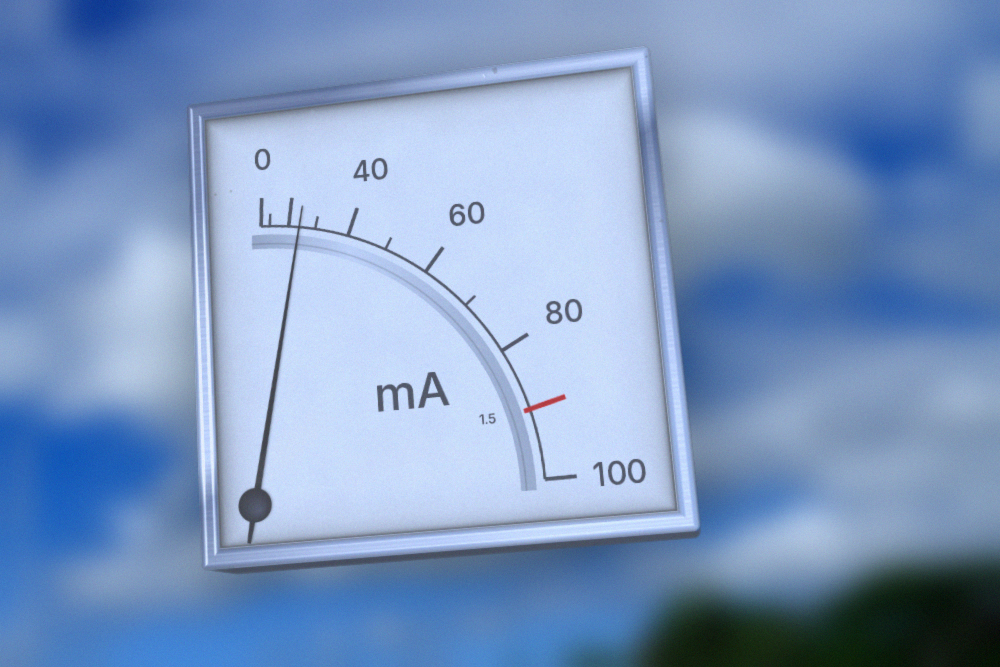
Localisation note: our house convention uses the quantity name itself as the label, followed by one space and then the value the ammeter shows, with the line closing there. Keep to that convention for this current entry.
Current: 25 mA
